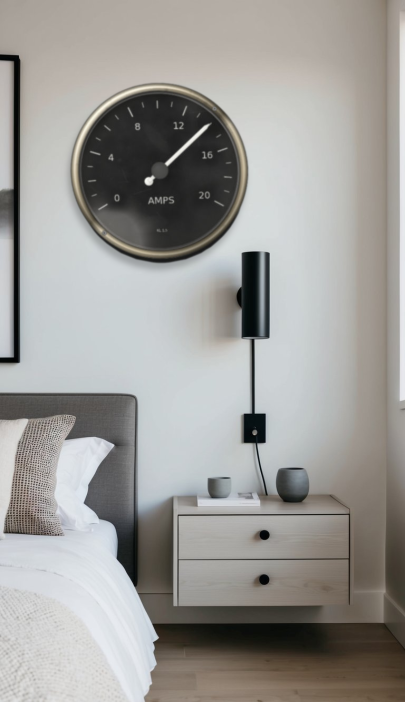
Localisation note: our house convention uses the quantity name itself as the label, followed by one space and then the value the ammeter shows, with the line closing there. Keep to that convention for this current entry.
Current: 14 A
